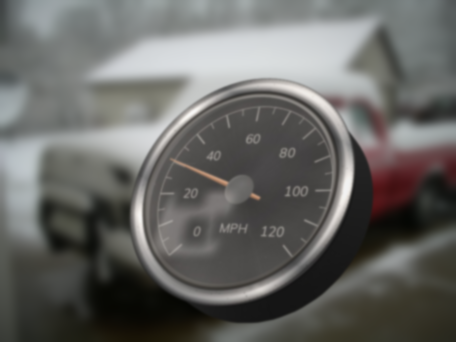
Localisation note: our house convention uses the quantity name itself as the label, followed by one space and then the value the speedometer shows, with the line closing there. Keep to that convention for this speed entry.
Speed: 30 mph
